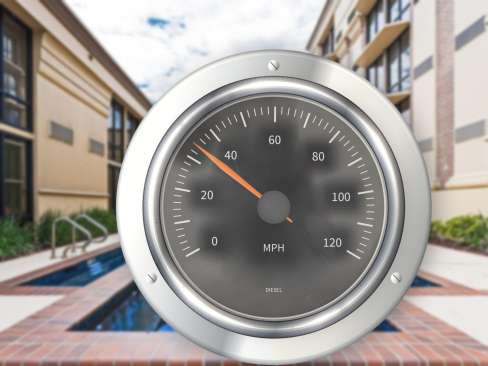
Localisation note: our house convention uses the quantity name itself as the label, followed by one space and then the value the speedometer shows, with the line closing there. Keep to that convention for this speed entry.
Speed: 34 mph
